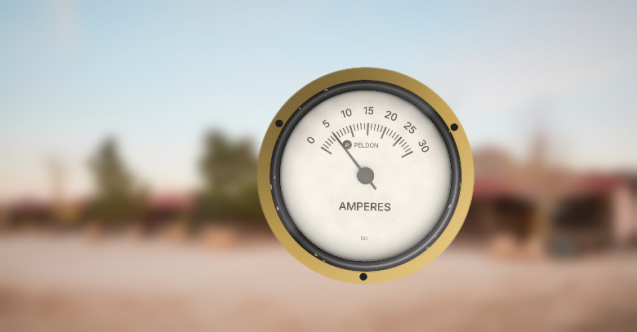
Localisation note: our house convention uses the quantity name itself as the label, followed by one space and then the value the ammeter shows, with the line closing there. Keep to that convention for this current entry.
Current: 5 A
